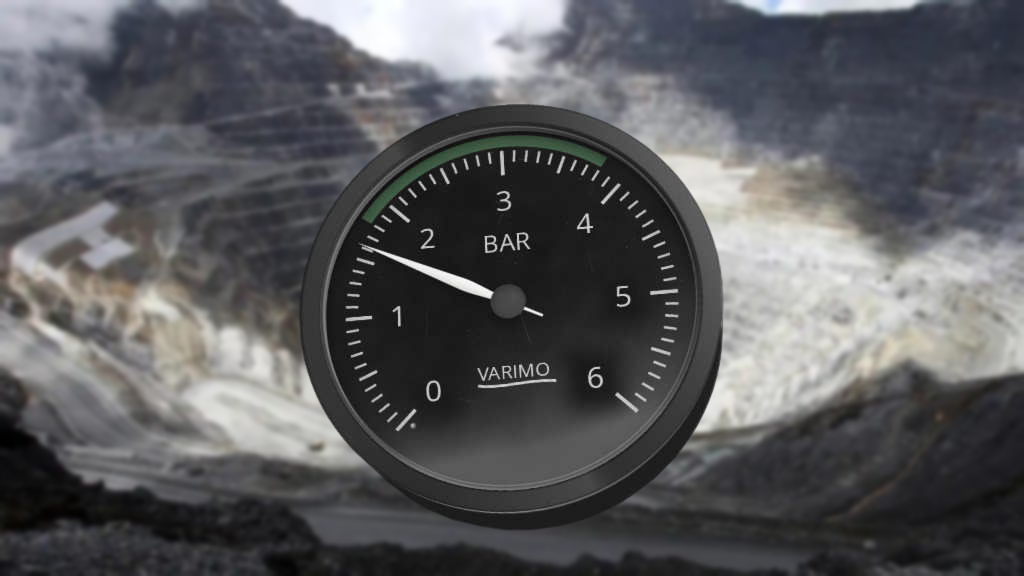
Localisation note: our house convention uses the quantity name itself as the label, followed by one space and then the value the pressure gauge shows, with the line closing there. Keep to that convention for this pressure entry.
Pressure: 1.6 bar
